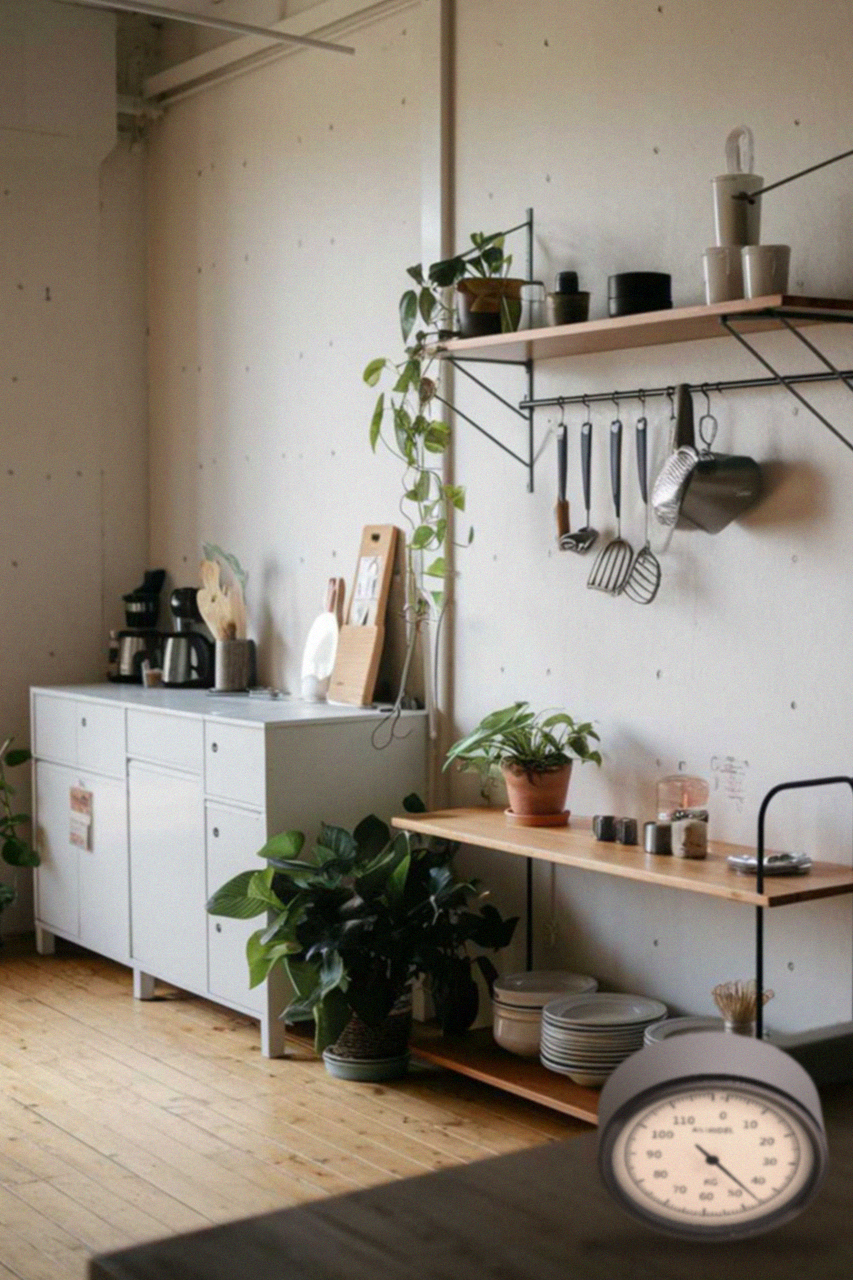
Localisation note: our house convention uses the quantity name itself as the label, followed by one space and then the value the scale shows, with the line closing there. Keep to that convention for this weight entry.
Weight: 45 kg
